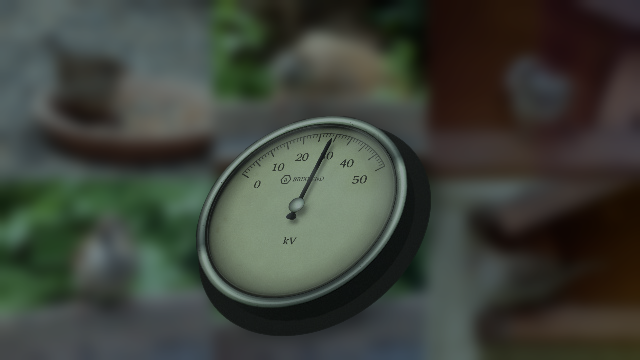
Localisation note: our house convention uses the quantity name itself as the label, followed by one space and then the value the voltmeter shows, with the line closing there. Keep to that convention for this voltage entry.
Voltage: 30 kV
